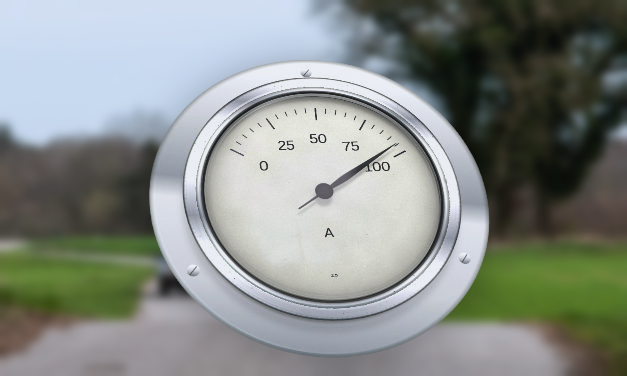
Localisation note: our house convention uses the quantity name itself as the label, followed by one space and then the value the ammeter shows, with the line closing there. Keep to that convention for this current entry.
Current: 95 A
